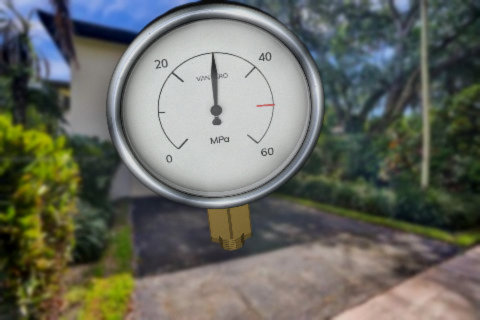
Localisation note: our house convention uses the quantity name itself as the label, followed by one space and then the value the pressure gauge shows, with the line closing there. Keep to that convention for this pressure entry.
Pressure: 30 MPa
